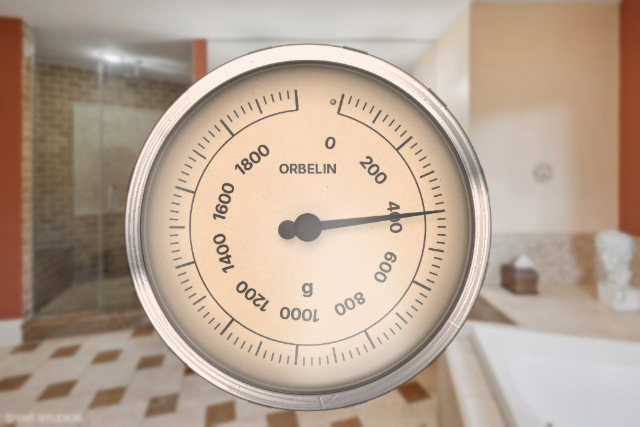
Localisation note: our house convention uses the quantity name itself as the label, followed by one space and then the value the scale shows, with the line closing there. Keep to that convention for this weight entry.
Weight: 400 g
